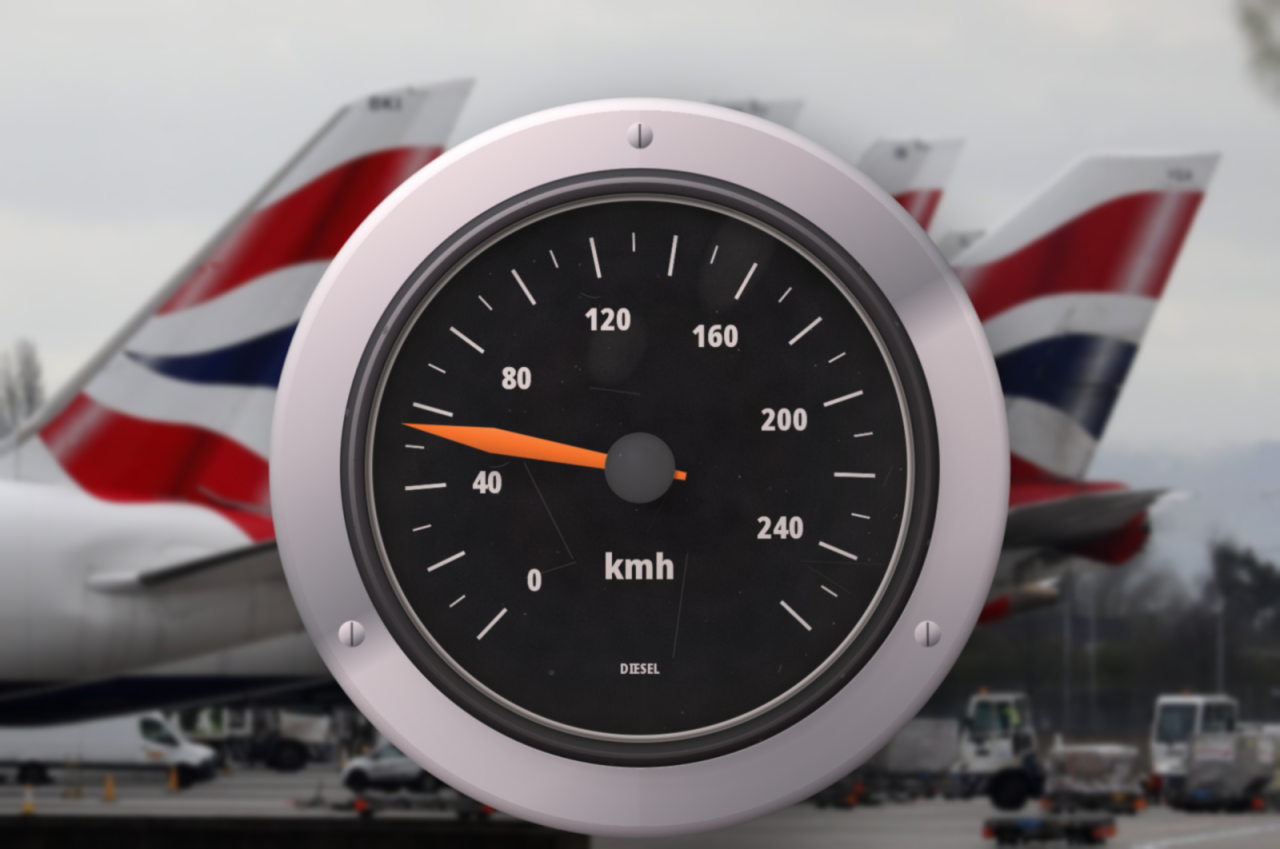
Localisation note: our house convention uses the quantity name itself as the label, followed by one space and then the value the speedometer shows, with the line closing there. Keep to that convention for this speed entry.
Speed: 55 km/h
